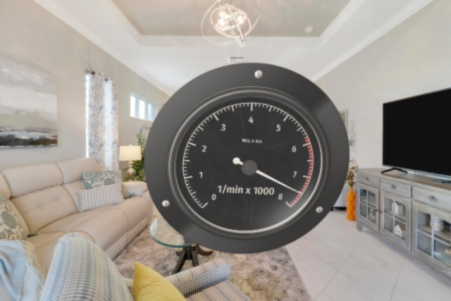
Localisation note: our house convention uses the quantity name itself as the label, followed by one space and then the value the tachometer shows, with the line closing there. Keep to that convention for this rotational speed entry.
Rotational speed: 7500 rpm
